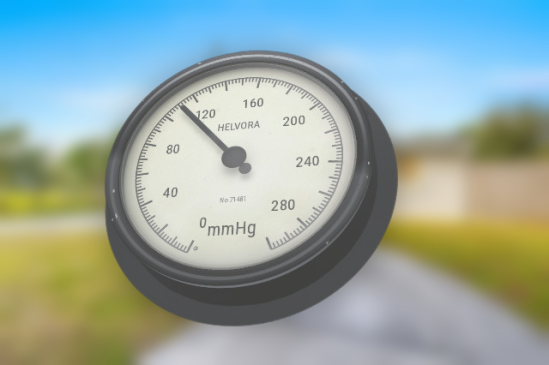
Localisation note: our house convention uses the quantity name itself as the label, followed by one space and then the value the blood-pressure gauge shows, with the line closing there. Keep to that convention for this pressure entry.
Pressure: 110 mmHg
